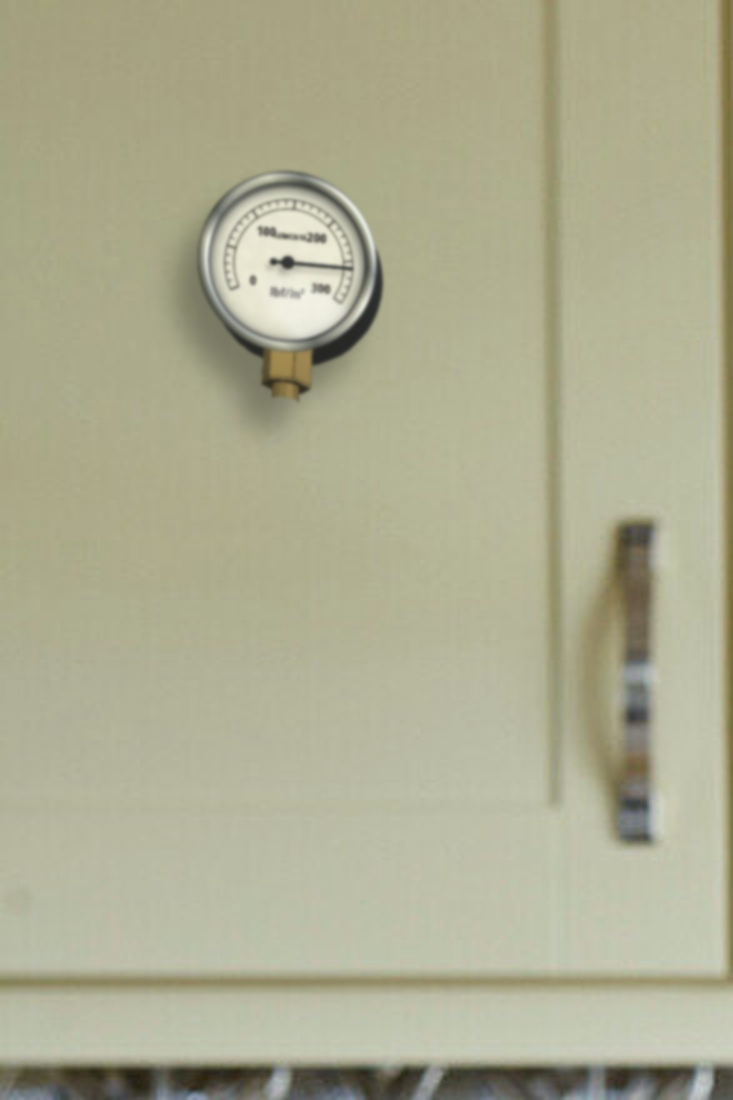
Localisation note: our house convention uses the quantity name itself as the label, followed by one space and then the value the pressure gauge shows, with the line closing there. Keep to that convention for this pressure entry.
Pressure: 260 psi
